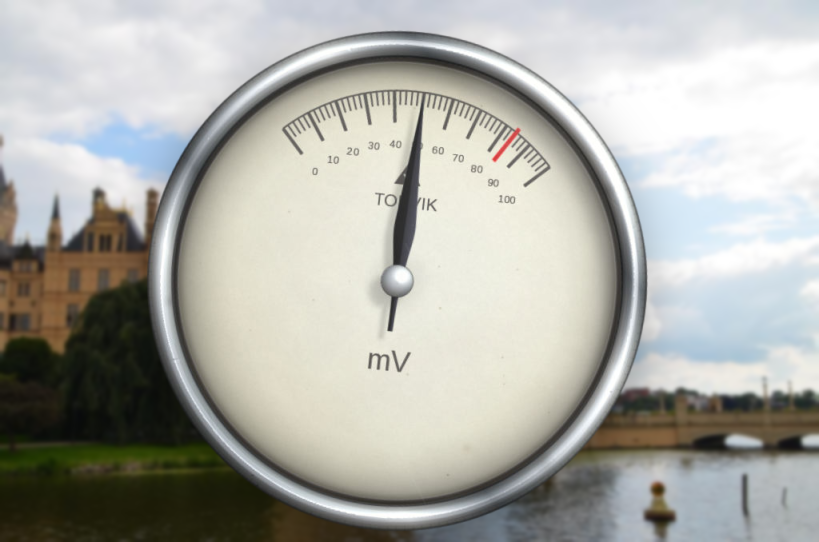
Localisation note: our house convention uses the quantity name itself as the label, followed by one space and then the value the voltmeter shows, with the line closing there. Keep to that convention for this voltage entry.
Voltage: 50 mV
